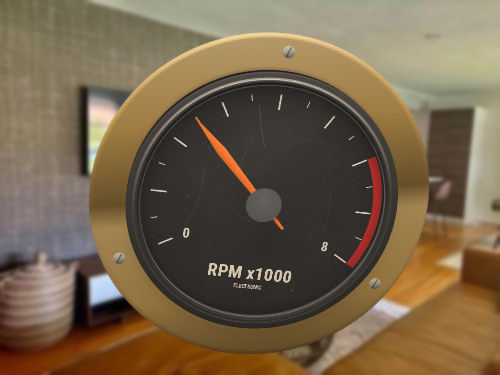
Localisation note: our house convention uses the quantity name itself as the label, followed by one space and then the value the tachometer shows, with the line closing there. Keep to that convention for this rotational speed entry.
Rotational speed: 2500 rpm
